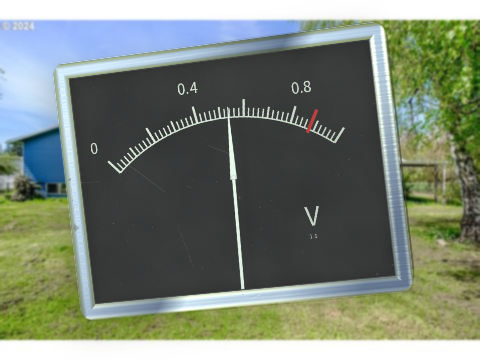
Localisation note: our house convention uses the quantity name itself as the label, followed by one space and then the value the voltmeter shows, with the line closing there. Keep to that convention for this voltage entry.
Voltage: 0.54 V
